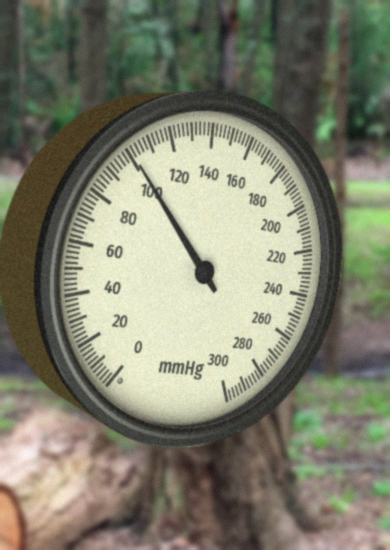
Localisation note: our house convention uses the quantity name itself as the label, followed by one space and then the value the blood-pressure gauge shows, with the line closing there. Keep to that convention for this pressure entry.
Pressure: 100 mmHg
